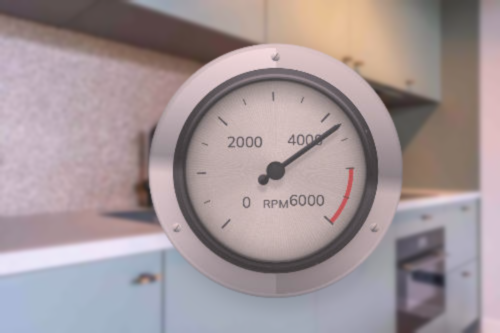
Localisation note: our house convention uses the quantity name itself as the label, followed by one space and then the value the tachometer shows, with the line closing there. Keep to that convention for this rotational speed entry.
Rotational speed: 4250 rpm
